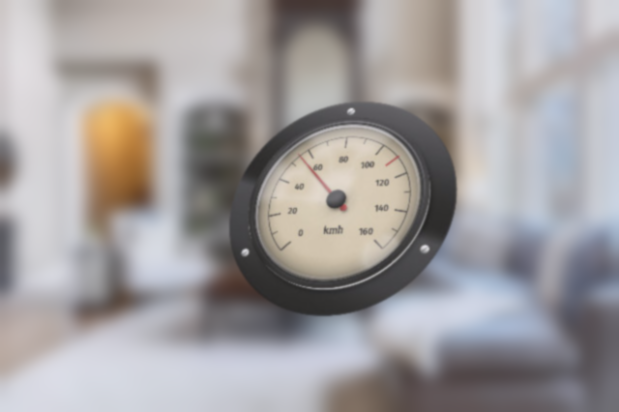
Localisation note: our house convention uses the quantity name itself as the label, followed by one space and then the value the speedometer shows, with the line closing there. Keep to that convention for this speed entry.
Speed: 55 km/h
